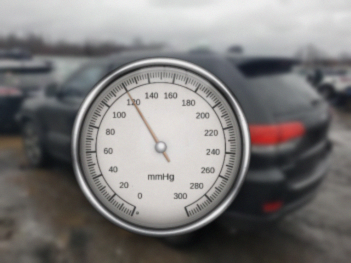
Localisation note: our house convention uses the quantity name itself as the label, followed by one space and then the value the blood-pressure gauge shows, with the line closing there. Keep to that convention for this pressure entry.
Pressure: 120 mmHg
